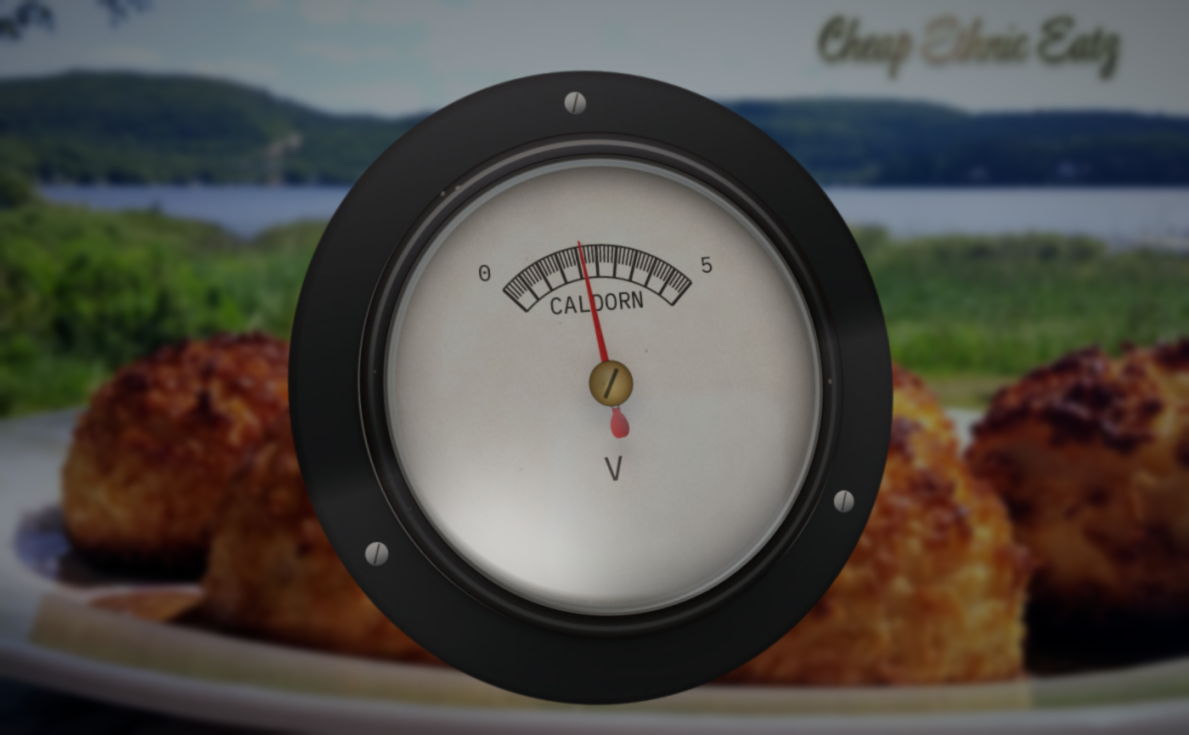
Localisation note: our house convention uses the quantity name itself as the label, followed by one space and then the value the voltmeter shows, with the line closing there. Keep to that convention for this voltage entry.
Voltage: 2 V
